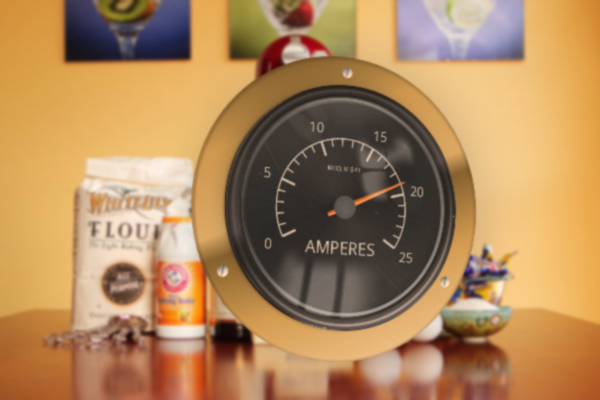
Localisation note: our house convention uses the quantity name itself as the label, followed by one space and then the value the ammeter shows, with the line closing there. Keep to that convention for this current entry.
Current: 19 A
